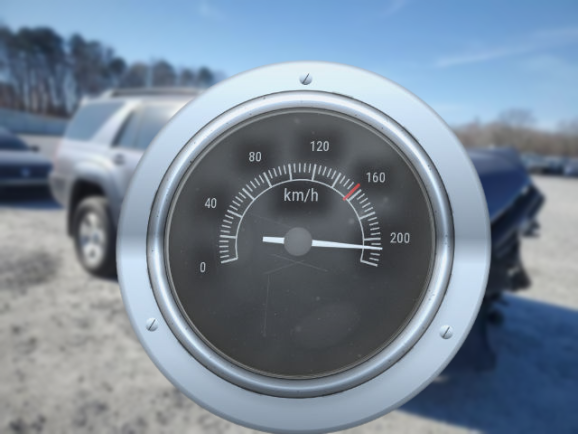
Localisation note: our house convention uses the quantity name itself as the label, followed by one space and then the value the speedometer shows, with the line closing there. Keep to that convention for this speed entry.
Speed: 208 km/h
